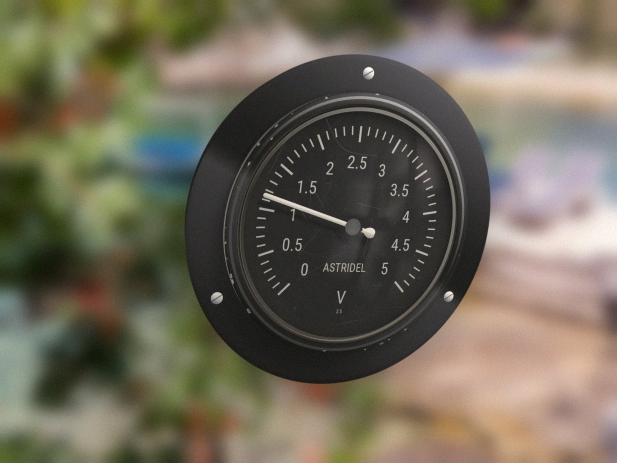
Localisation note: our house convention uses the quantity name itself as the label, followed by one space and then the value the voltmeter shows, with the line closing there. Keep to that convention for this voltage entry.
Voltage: 1.15 V
